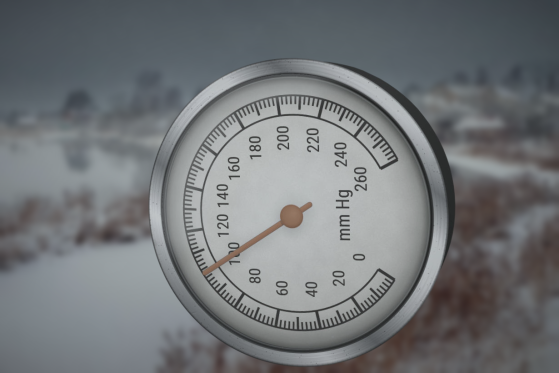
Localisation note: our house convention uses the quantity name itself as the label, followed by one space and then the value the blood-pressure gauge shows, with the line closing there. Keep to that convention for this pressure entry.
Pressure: 100 mmHg
